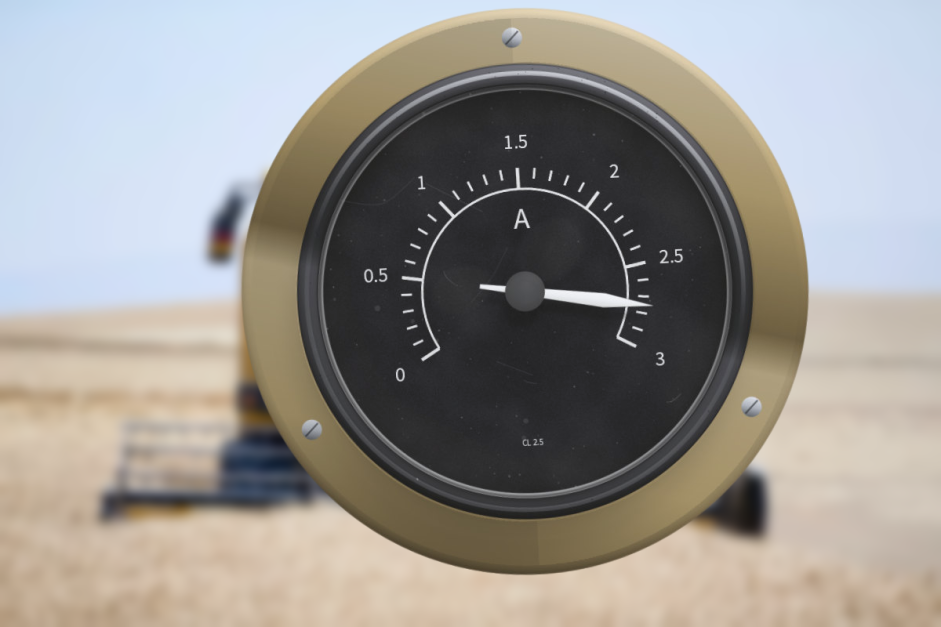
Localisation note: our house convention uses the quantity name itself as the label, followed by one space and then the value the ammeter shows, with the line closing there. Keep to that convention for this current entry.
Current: 2.75 A
